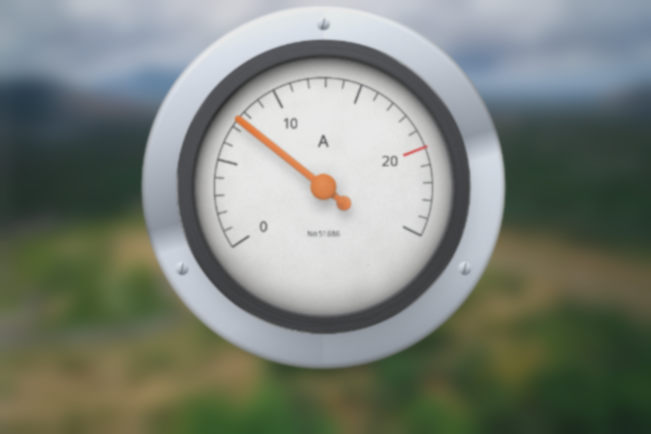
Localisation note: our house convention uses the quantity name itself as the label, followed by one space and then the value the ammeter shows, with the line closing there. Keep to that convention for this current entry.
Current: 7.5 A
